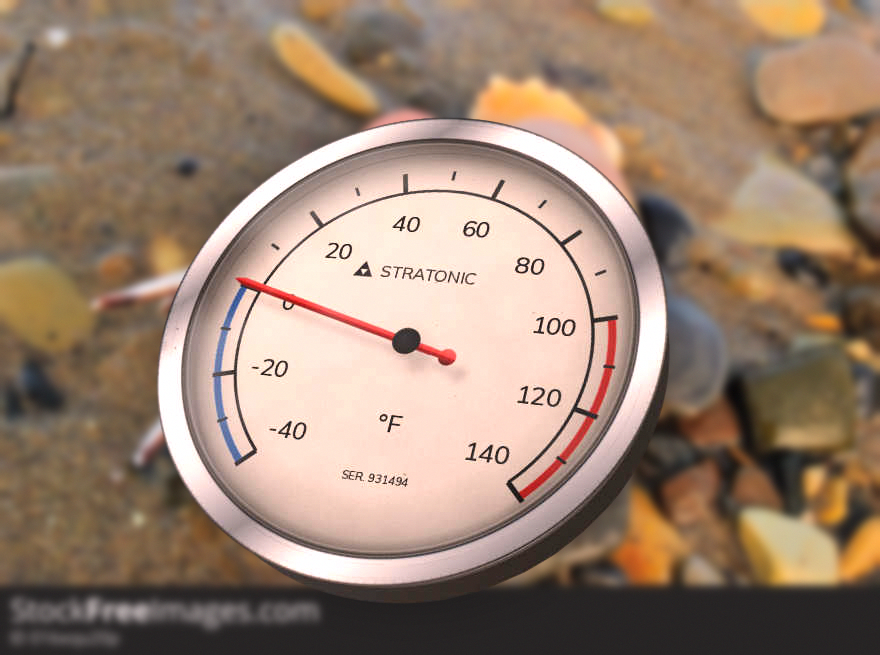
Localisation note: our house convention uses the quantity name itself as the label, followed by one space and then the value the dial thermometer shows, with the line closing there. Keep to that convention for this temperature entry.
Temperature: 0 °F
